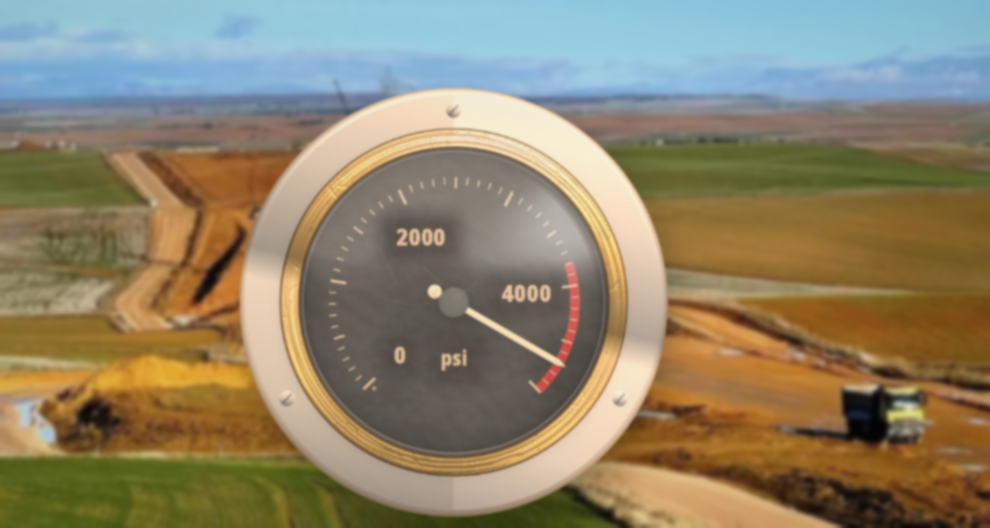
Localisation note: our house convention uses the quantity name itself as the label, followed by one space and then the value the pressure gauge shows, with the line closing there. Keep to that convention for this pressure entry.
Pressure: 4700 psi
